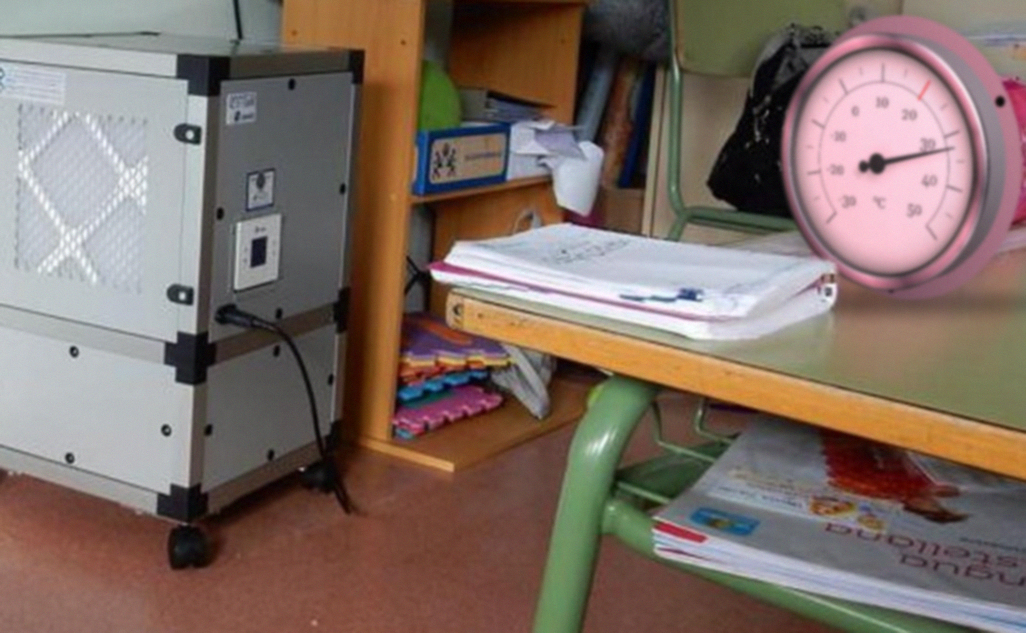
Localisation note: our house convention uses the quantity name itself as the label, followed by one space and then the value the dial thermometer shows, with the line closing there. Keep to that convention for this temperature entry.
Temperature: 32.5 °C
